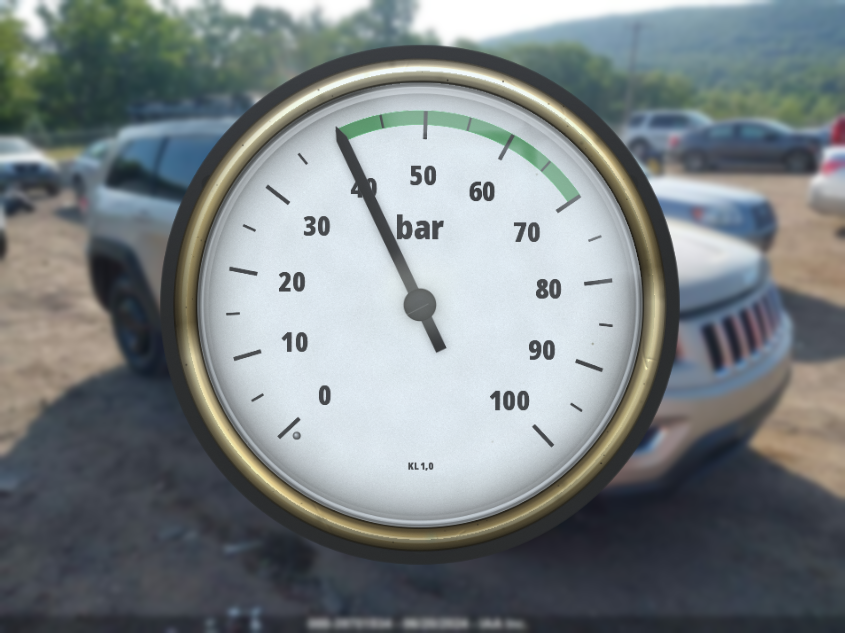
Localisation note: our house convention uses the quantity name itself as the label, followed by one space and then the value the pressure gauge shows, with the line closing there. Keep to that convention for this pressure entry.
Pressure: 40 bar
